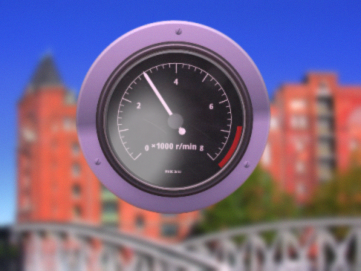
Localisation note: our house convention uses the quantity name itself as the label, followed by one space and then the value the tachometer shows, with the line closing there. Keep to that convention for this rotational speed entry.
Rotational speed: 3000 rpm
